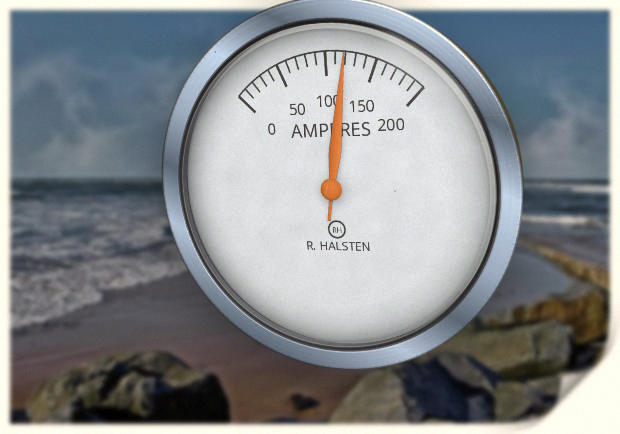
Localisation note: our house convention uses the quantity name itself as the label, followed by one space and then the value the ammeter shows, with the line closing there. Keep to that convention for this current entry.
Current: 120 A
